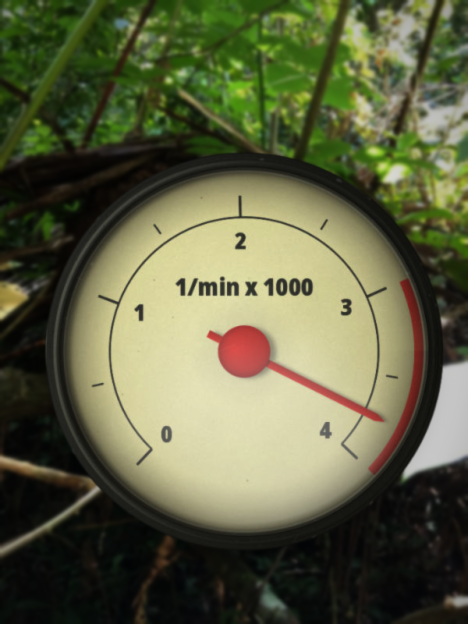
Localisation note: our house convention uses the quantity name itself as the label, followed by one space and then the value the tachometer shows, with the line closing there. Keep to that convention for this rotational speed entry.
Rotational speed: 3750 rpm
